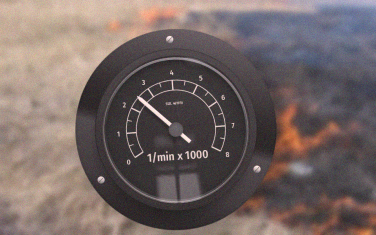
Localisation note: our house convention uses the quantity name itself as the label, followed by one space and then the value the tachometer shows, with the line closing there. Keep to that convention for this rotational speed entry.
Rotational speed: 2500 rpm
